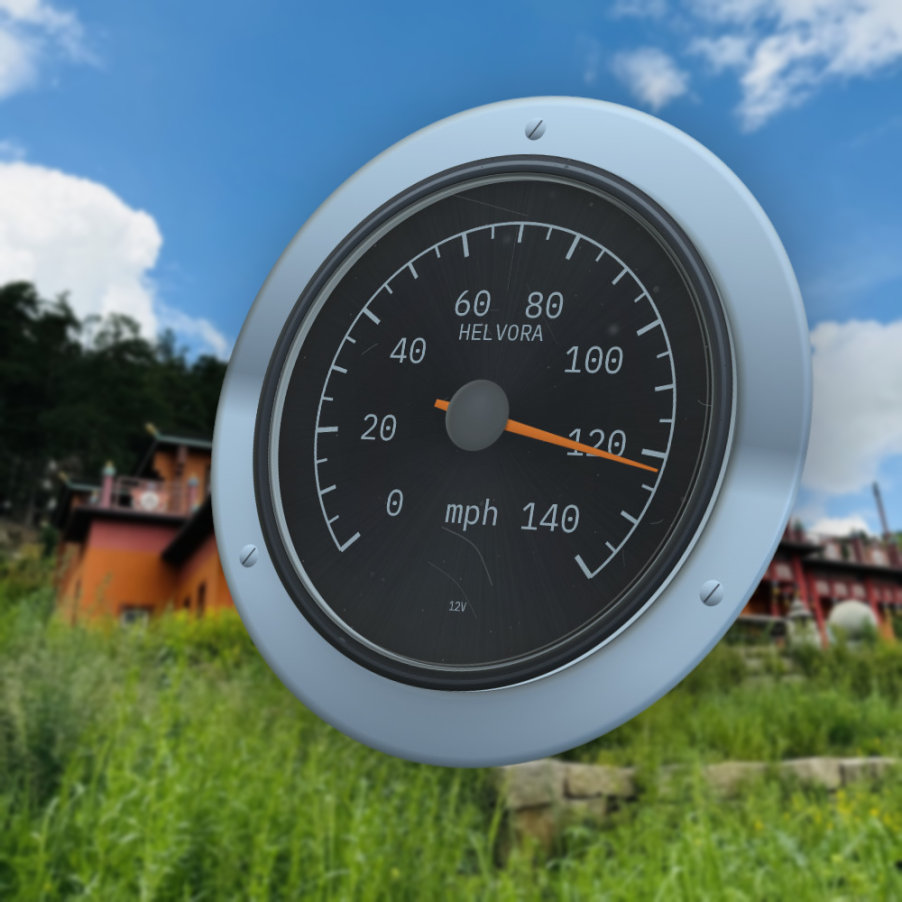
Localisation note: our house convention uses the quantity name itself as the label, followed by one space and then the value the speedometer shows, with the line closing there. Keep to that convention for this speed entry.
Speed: 122.5 mph
